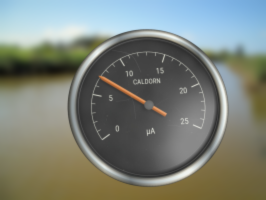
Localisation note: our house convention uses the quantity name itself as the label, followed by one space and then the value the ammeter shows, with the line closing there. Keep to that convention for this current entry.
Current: 7 µA
